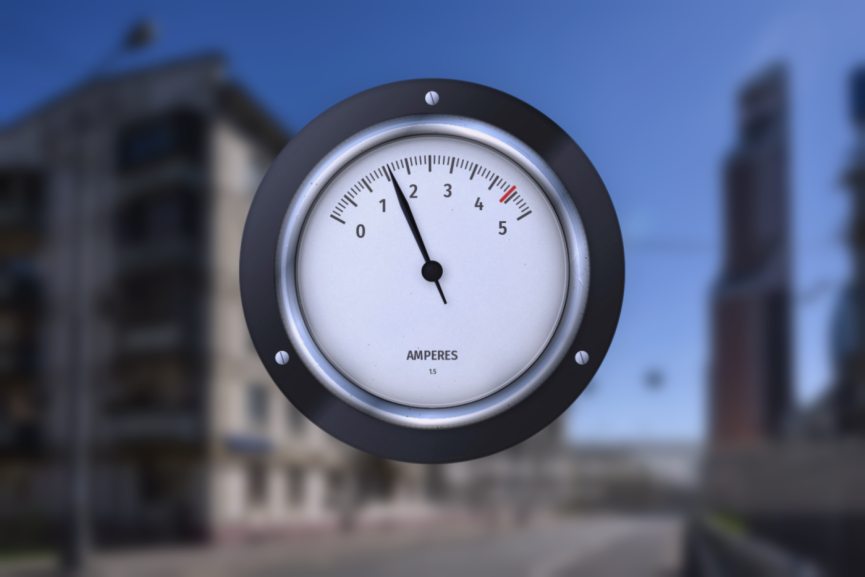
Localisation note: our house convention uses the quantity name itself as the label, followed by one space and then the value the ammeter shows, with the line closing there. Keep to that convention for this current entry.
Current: 1.6 A
